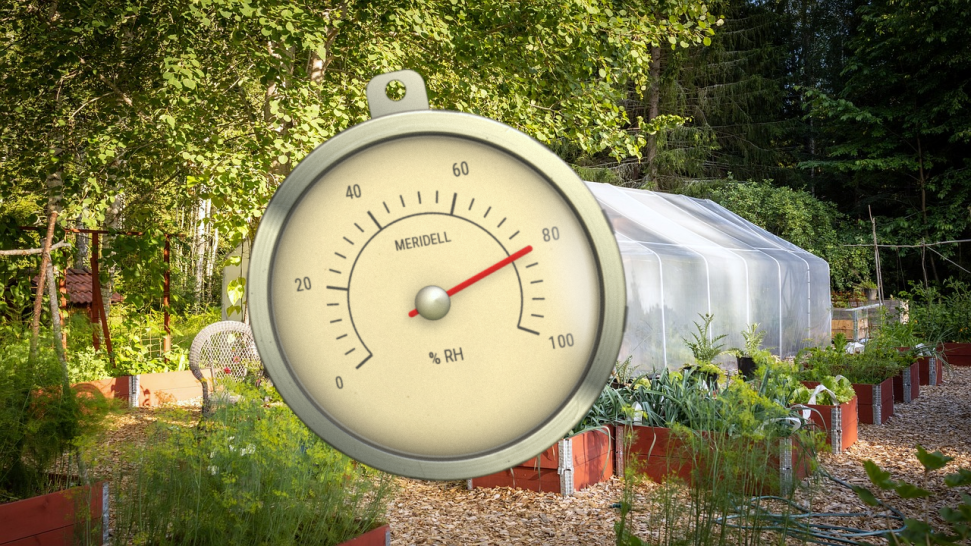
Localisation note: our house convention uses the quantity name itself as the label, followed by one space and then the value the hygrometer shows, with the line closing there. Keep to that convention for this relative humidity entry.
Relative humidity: 80 %
